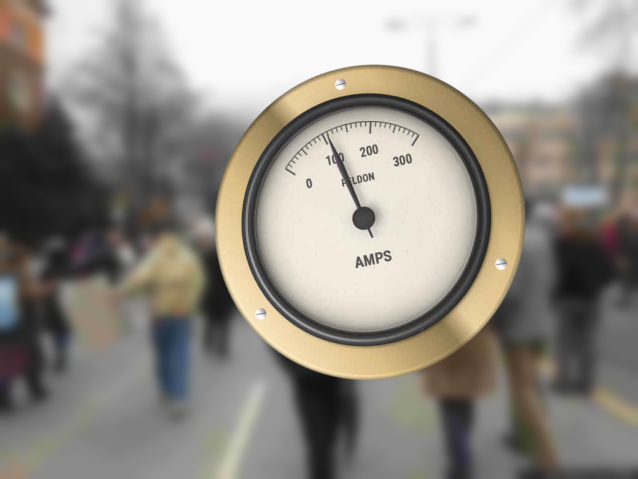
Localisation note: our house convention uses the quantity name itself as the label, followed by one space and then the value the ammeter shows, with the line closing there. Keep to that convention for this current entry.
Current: 110 A
